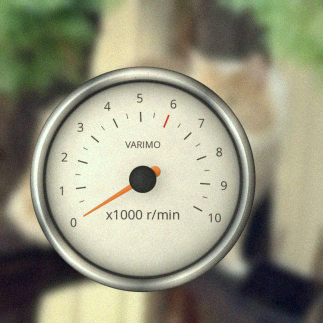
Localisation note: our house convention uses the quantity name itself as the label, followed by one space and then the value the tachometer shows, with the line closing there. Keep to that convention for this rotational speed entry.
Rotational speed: 0 rpm
